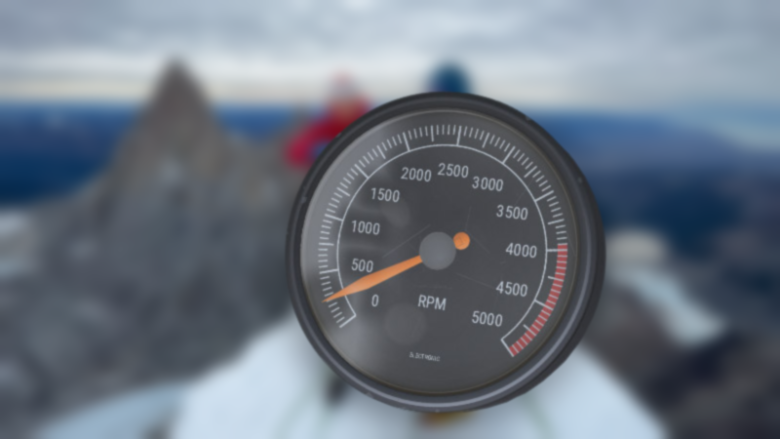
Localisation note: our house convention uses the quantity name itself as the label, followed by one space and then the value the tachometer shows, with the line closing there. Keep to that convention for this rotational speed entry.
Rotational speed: 250 rpm
